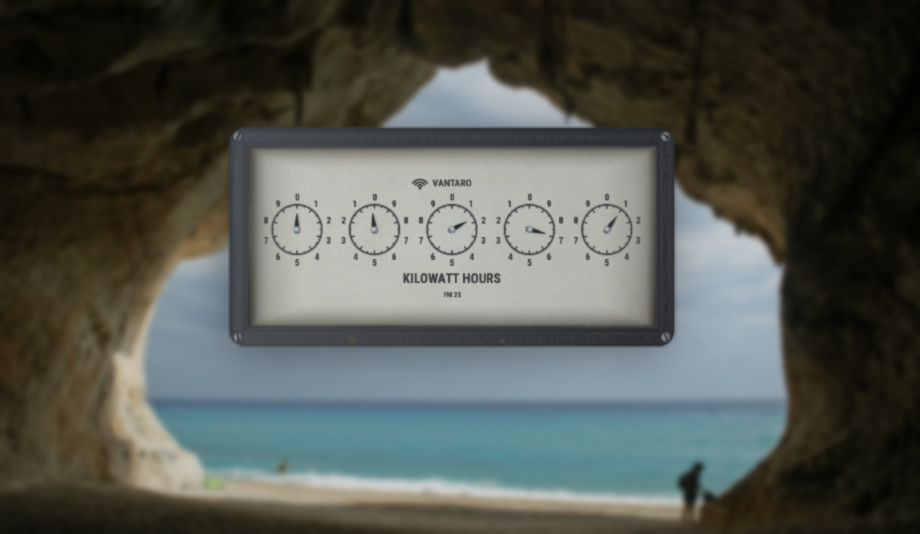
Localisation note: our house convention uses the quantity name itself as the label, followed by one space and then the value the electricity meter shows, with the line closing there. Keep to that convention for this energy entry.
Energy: 171 kWh
